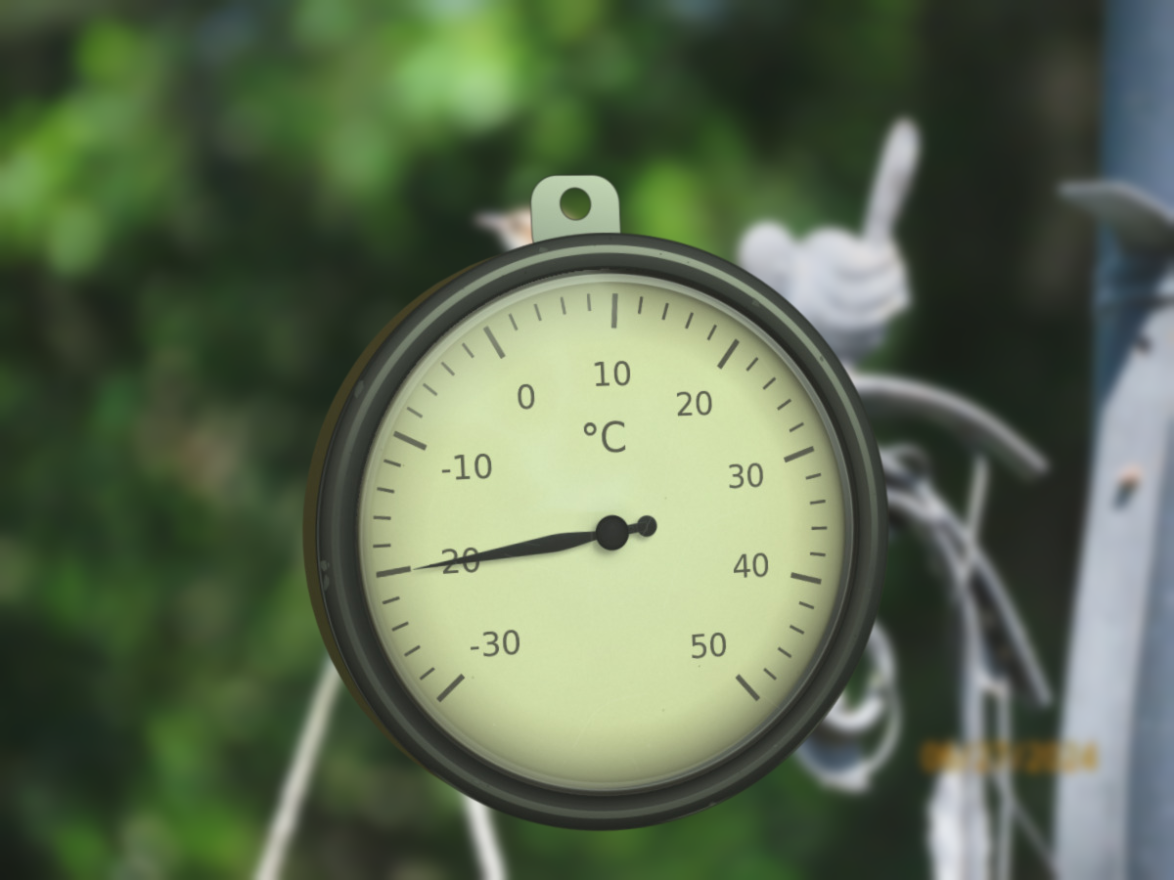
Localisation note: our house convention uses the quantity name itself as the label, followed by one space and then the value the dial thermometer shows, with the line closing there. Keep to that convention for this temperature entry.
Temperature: -20 °C
